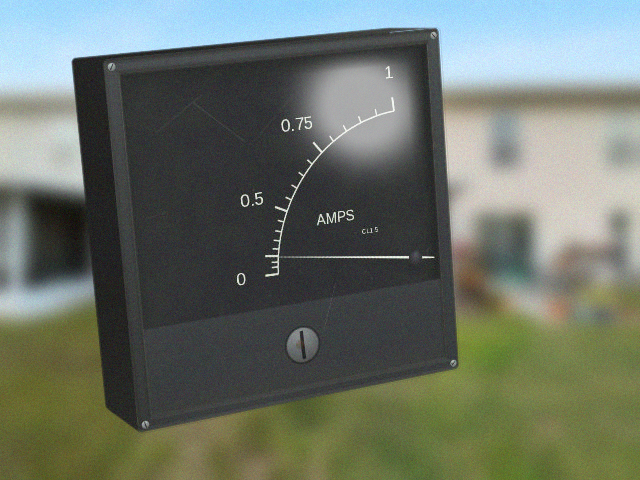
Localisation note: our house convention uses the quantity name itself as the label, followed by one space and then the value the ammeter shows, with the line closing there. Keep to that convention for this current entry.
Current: 0.25 A
